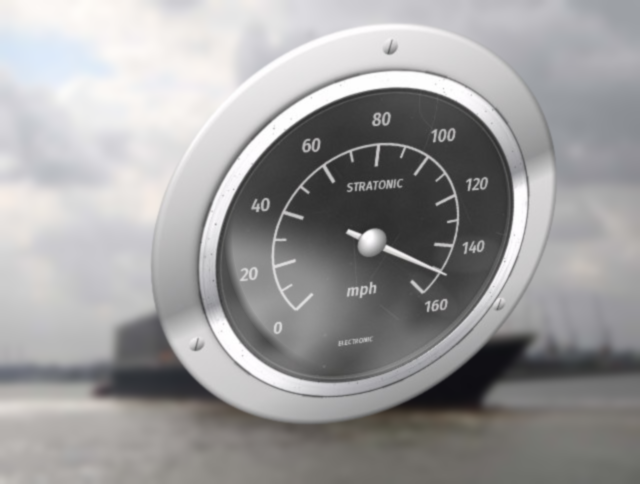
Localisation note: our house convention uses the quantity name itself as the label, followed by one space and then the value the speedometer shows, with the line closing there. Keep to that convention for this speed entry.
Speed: 150 mph
